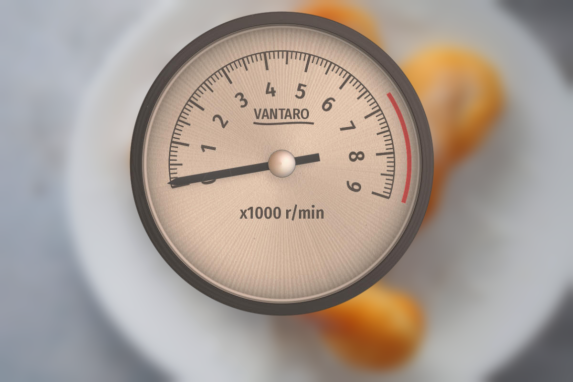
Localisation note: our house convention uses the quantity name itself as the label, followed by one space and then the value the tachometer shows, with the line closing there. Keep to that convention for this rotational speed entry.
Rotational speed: 100 rpm
